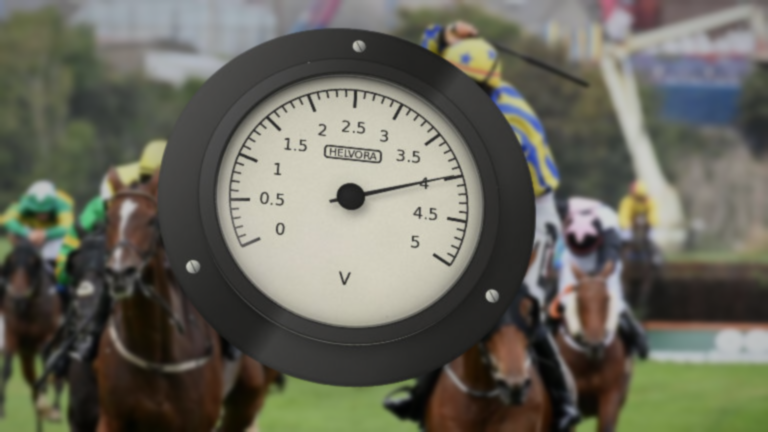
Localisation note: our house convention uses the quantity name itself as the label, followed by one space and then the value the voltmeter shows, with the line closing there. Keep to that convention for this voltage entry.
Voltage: 4 V
